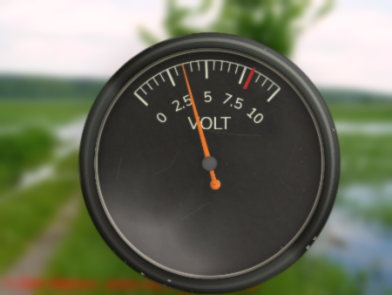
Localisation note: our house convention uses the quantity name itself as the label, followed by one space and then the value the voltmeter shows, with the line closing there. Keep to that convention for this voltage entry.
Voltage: 3.5 V
